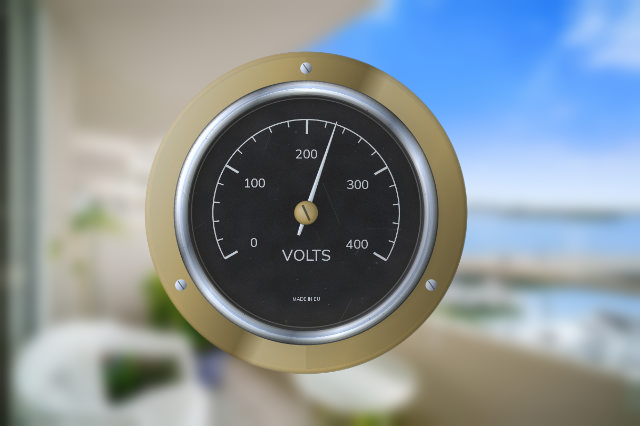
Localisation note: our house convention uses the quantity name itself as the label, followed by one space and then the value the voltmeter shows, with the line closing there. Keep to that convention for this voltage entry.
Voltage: 230 V
